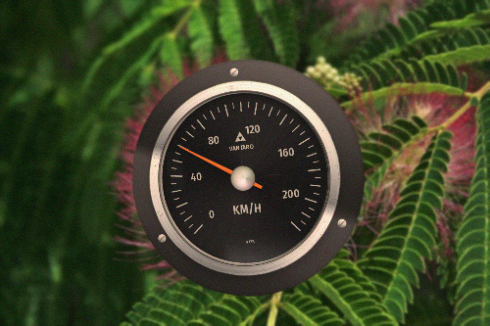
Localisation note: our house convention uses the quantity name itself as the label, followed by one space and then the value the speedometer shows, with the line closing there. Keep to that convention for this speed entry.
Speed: 60 km/h
